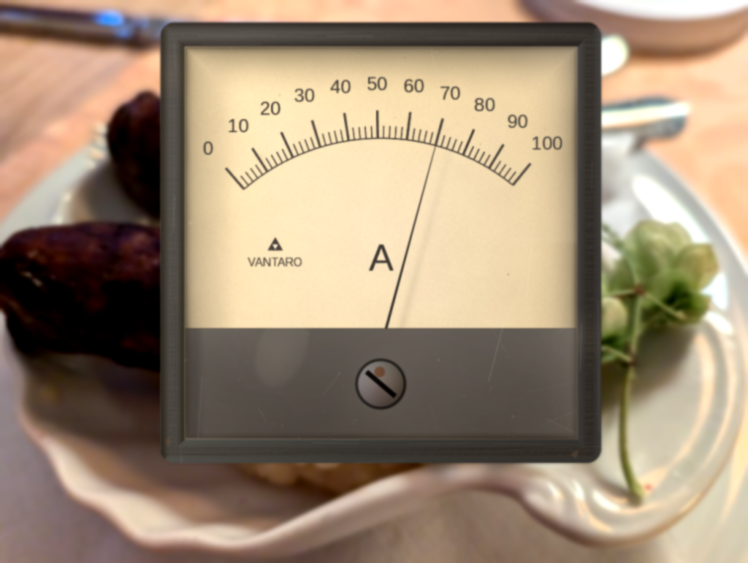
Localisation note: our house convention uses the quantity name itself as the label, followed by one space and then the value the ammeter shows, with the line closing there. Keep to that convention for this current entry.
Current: 70 A
